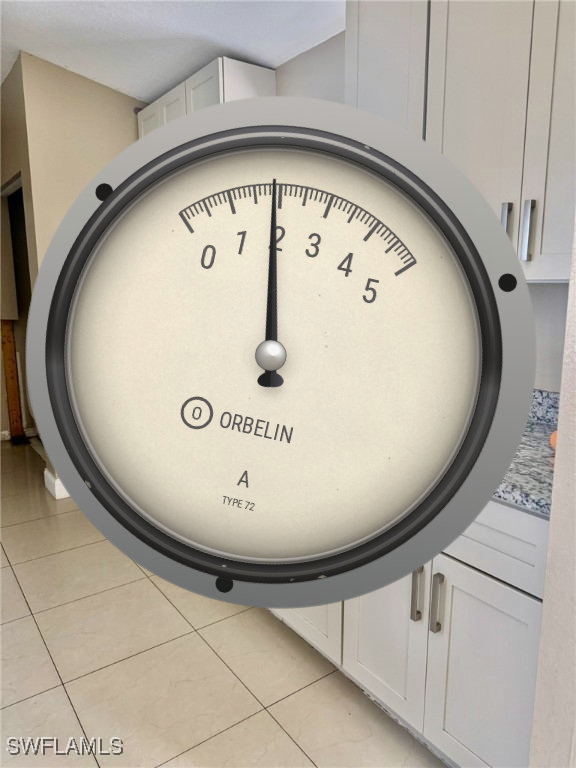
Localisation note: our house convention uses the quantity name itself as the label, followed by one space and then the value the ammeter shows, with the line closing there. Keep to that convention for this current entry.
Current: 1.9 A
